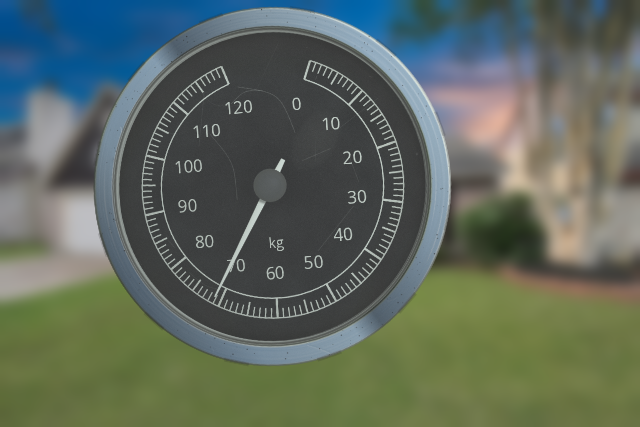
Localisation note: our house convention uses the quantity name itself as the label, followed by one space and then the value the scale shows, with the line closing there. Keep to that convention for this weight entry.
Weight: 71 kg
